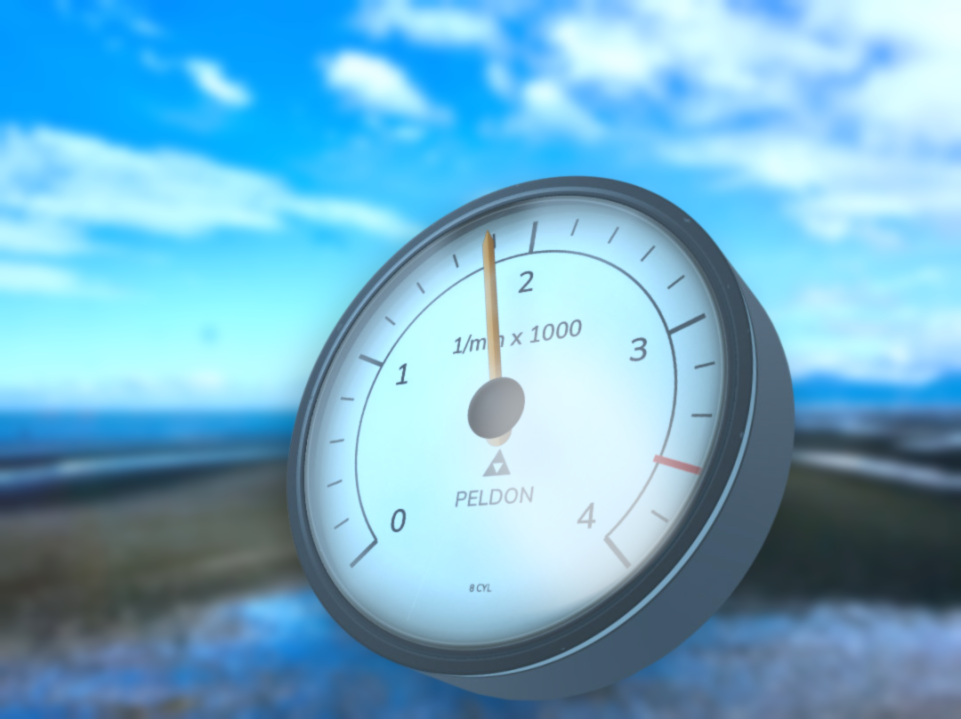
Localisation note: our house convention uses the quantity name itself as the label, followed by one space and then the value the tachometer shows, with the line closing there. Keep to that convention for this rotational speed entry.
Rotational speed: 1800 rpm
